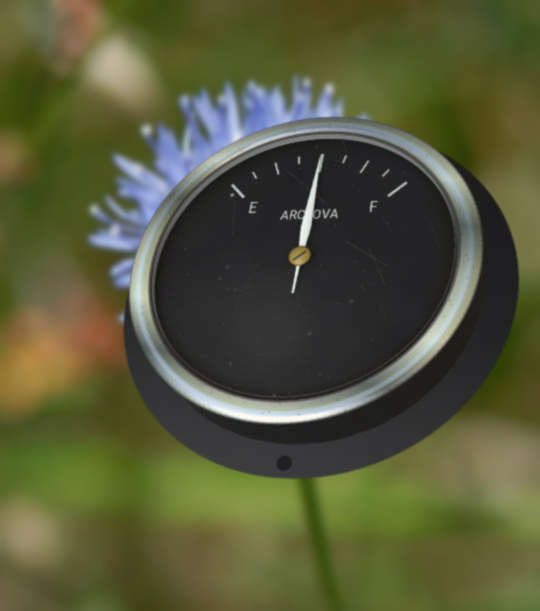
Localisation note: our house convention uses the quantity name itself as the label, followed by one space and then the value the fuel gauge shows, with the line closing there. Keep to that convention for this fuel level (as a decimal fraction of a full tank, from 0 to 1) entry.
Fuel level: 0.5
